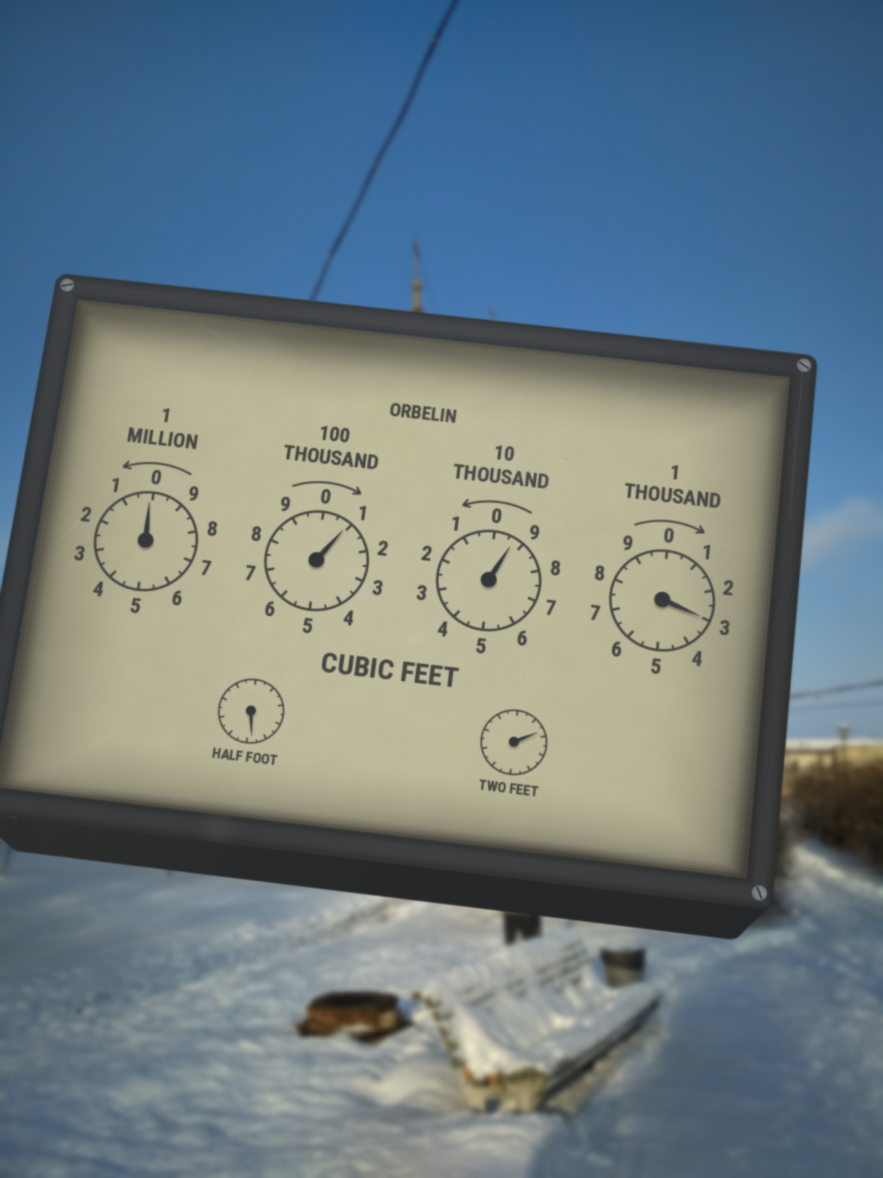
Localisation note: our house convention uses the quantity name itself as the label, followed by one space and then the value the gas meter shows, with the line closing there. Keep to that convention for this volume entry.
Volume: 9300 ft³
